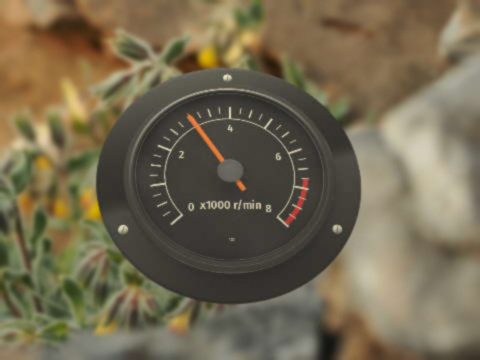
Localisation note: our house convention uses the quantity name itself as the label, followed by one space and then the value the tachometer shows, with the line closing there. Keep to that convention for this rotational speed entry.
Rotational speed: 3000 rpm
